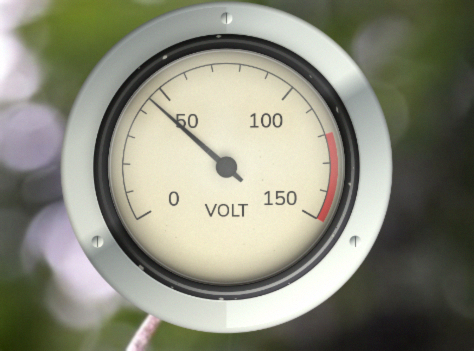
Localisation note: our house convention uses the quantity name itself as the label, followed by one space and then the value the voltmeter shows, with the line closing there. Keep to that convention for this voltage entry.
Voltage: 45 V
